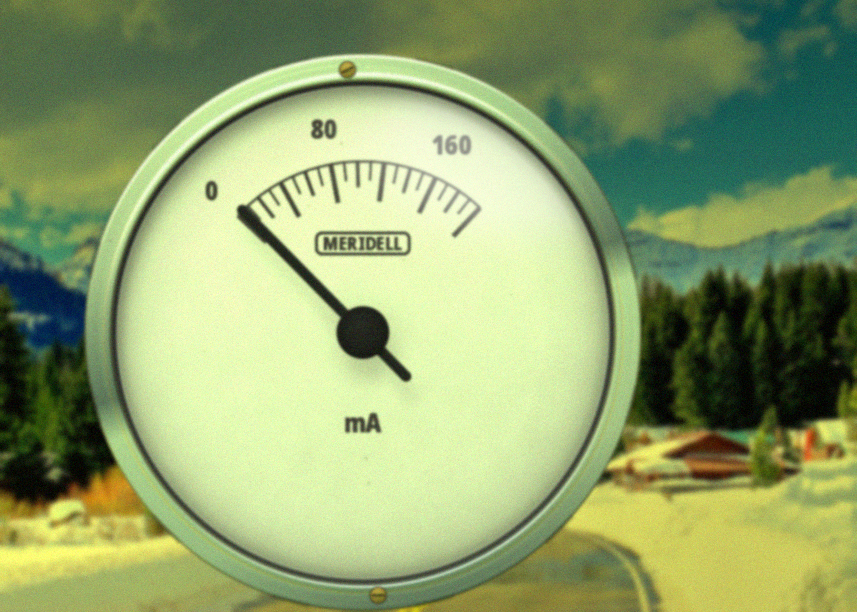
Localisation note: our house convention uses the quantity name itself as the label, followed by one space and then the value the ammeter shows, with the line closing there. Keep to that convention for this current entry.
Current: 5 mA
